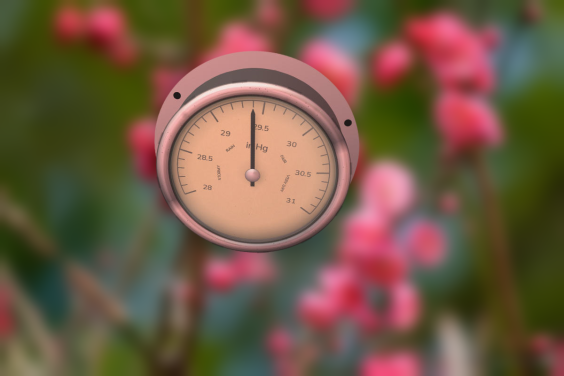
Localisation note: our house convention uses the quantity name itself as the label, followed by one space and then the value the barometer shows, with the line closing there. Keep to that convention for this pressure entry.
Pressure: 29.4 inHg
